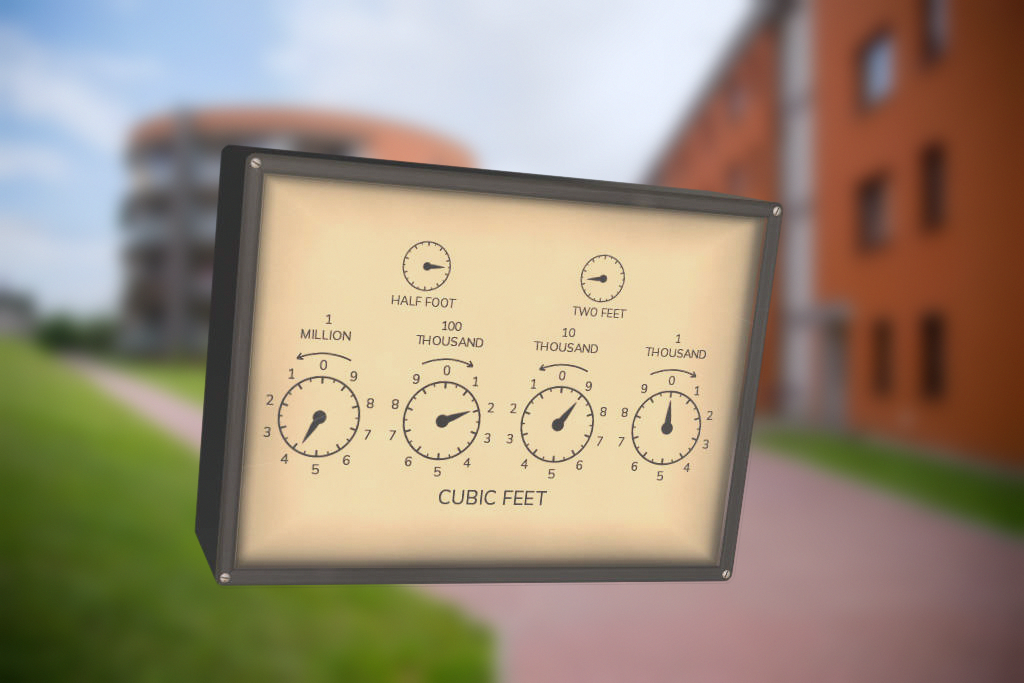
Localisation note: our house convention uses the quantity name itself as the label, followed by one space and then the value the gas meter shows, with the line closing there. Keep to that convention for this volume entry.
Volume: 419000 ft³
